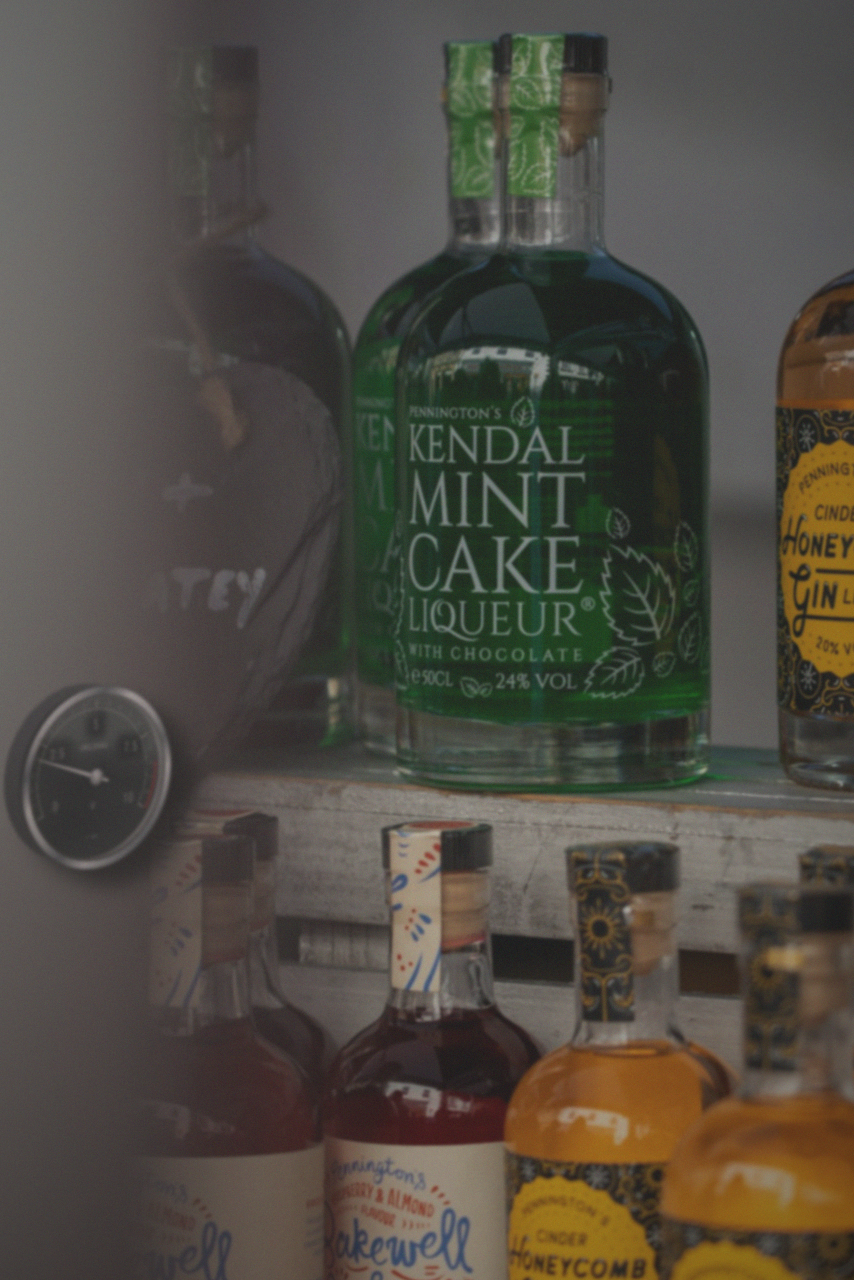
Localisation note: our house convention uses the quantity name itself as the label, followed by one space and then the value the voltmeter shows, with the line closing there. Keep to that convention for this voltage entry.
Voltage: 2 V
